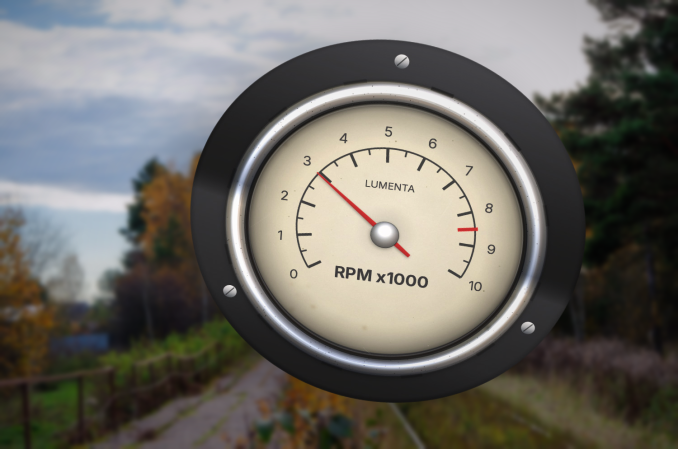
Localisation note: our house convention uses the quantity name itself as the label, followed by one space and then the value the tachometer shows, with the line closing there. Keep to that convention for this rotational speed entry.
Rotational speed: 3000 rpm
